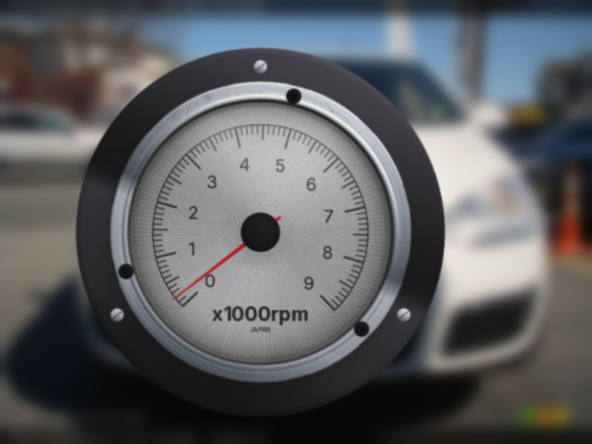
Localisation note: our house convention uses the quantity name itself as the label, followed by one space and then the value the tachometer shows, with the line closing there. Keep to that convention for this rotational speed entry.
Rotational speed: 200 rpm
